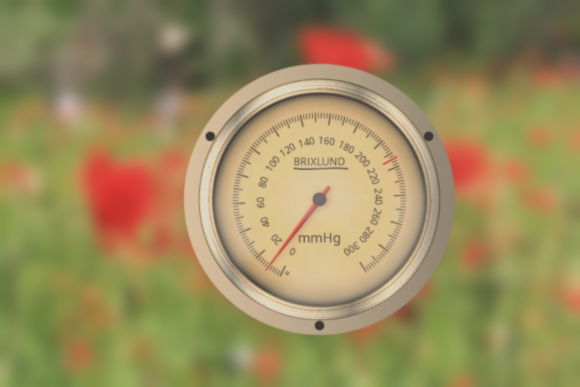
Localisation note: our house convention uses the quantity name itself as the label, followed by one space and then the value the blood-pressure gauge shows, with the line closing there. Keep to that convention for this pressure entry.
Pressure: 10 mmHg
